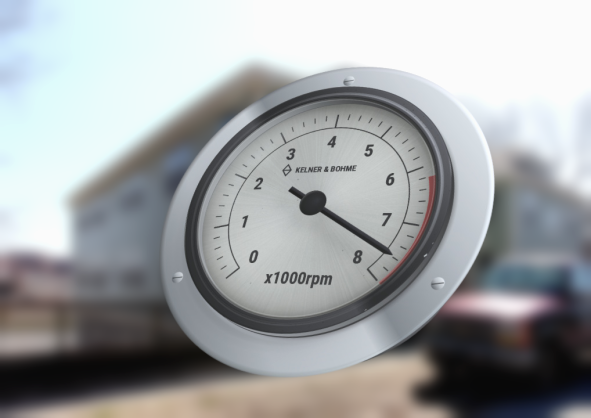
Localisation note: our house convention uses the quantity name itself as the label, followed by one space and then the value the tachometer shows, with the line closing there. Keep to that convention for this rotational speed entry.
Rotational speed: 7600 rpm
